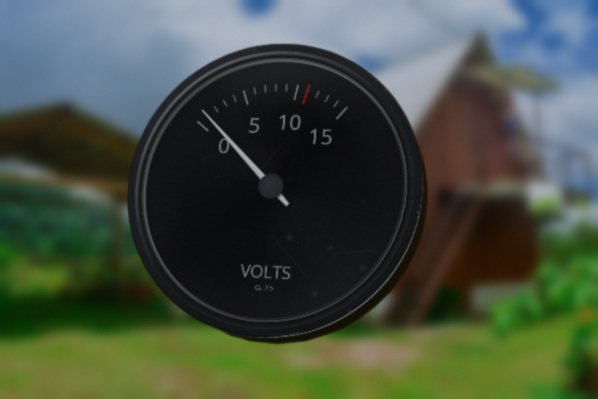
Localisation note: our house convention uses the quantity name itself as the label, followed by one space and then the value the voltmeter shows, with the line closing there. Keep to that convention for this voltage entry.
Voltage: 1 V
